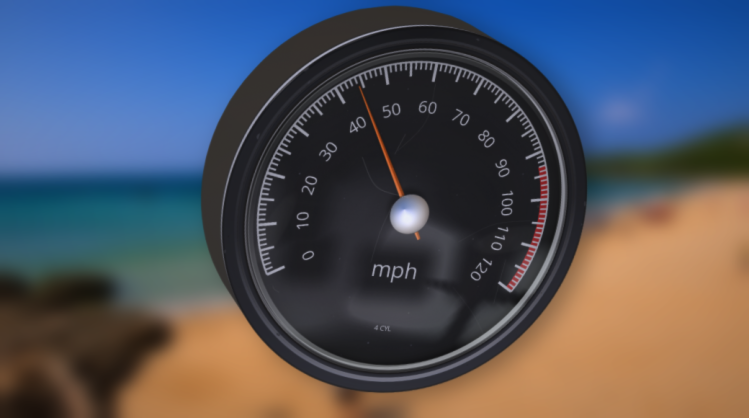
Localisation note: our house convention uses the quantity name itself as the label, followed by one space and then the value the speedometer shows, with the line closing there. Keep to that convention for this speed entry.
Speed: 44 mph
